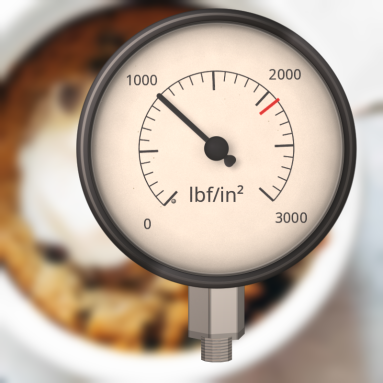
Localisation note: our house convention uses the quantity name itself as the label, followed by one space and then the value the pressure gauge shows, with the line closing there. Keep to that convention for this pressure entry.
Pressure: 1000 psi
